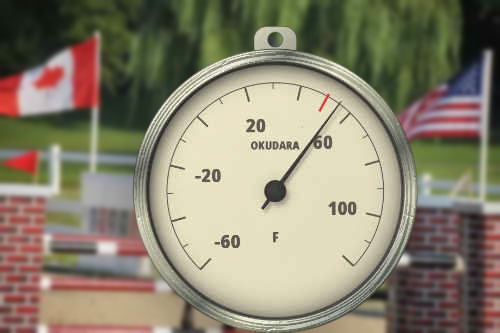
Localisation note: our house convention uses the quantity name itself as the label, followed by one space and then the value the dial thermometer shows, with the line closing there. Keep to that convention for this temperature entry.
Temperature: 55 °F
